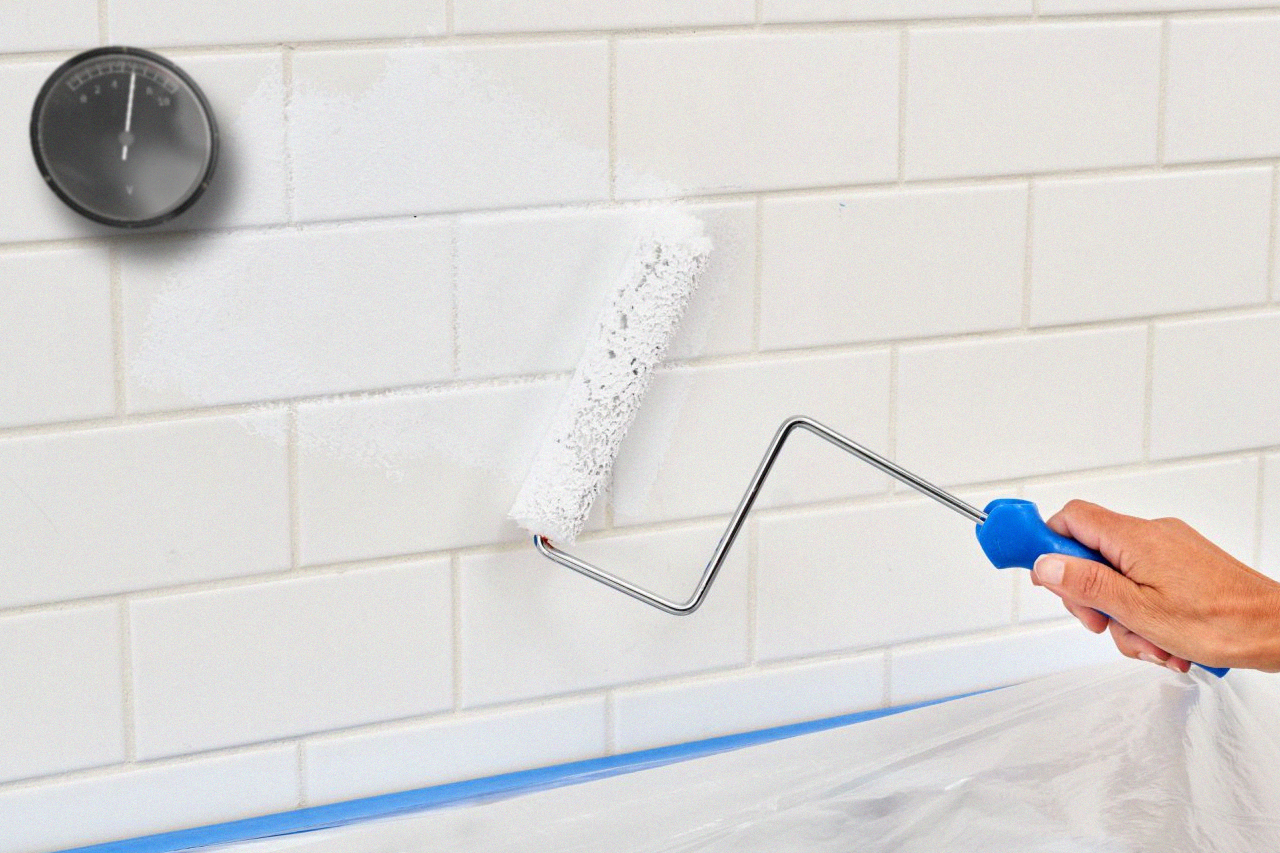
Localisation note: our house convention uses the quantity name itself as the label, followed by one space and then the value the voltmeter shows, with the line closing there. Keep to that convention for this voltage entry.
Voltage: 6 V
